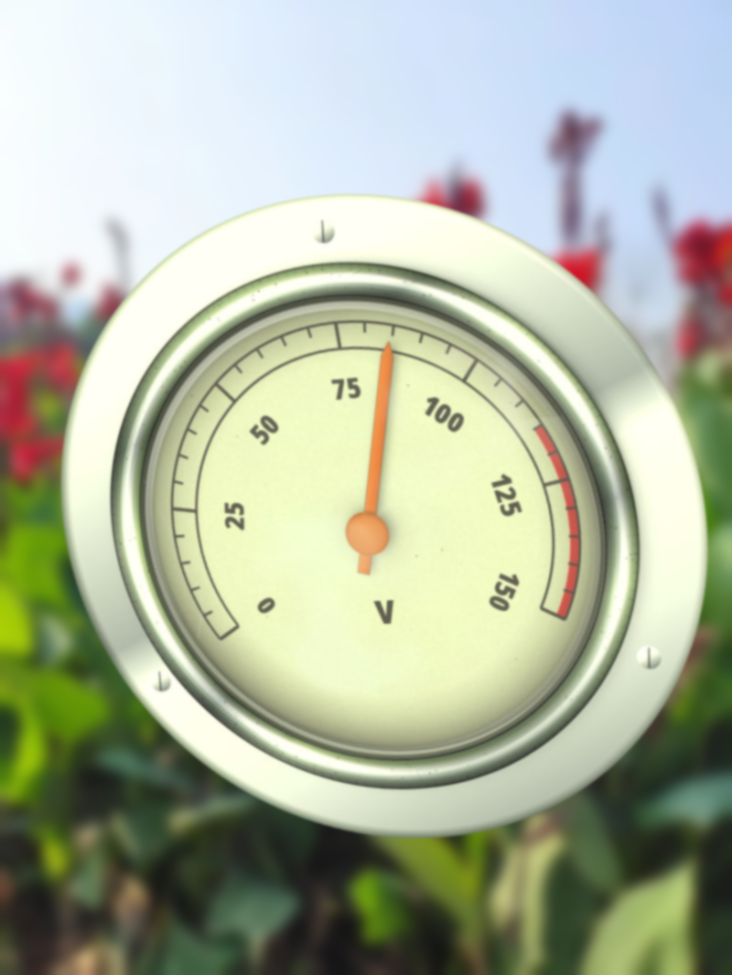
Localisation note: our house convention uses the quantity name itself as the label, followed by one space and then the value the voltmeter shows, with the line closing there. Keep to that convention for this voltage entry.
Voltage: 85 V
